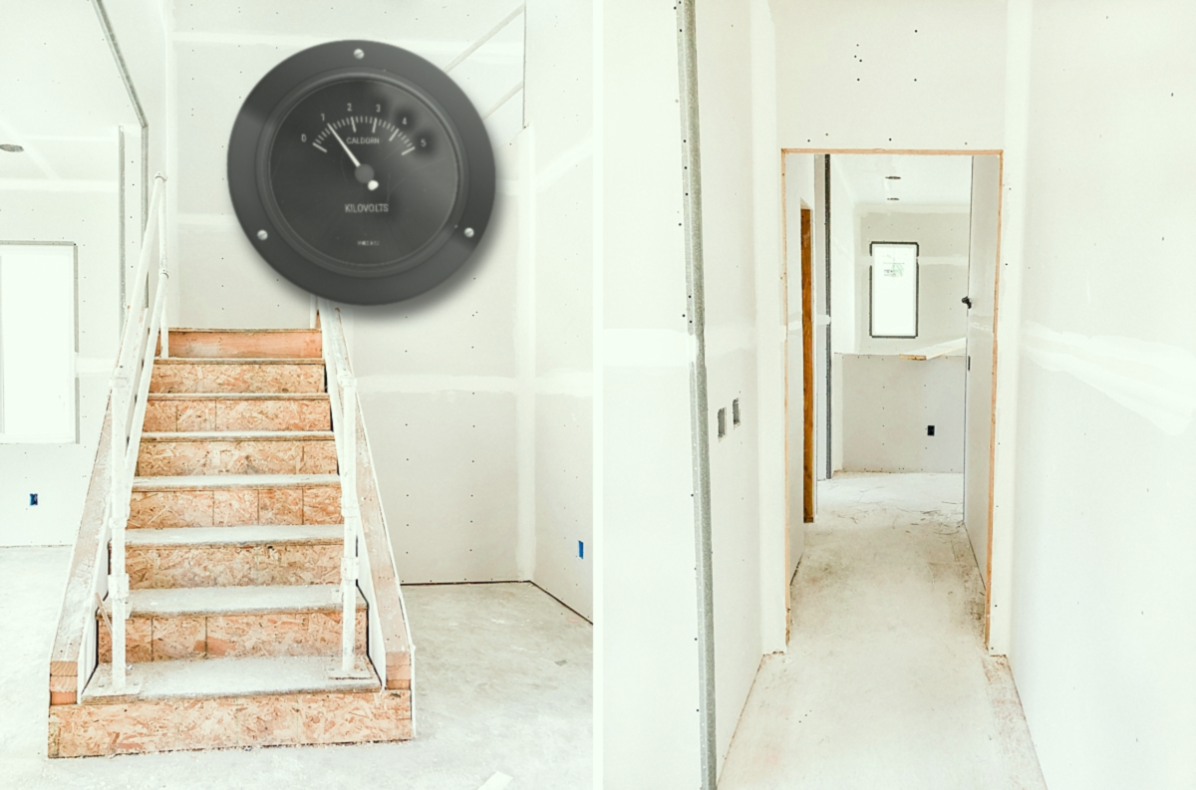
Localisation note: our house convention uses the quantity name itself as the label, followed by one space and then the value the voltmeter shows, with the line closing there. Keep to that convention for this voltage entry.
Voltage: 1 kV
